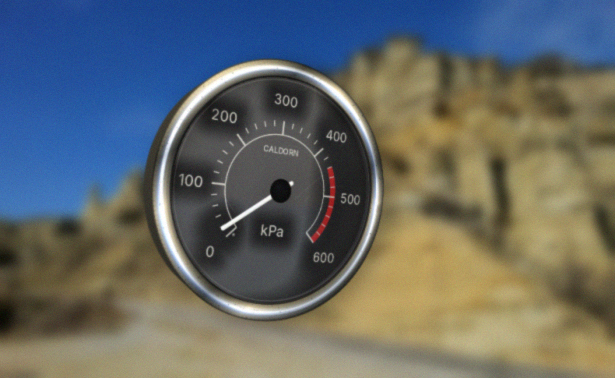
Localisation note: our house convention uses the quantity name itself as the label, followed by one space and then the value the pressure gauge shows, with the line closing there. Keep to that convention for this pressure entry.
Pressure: 20 kPa
